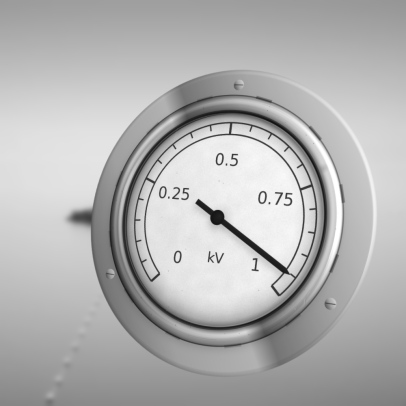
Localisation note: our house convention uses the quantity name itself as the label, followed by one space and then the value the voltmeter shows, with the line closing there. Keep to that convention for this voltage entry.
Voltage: 0.95 kV
